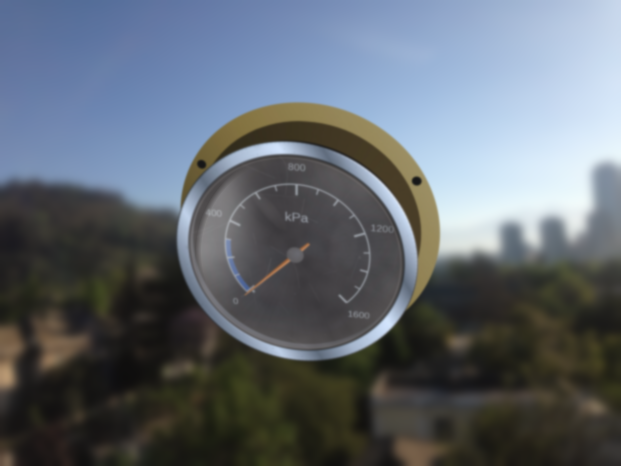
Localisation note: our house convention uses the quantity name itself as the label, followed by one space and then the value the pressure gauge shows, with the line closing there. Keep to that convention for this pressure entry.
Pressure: 0 kPa
